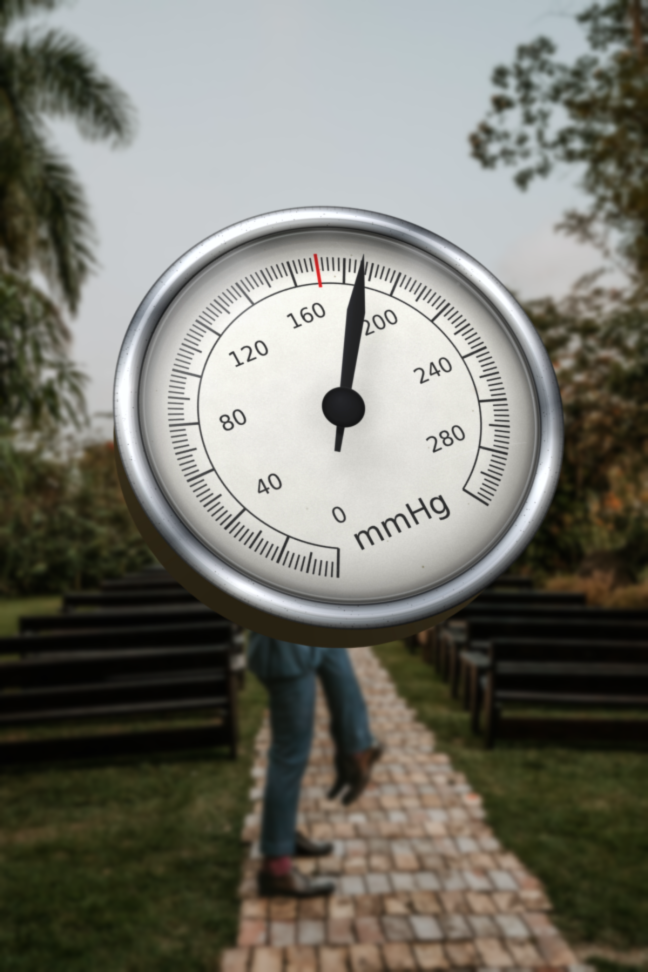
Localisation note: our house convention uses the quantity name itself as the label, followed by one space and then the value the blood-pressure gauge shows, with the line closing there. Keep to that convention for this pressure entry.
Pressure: 186 mmHg
